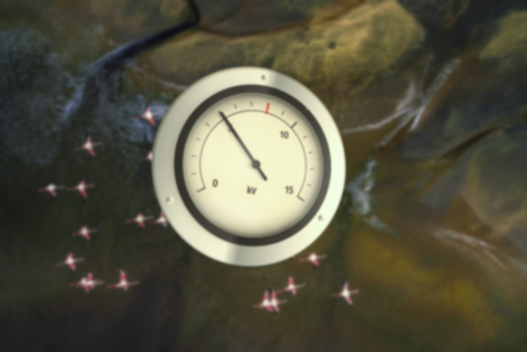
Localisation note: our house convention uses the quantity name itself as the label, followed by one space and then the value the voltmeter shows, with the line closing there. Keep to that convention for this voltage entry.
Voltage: 5 kV
